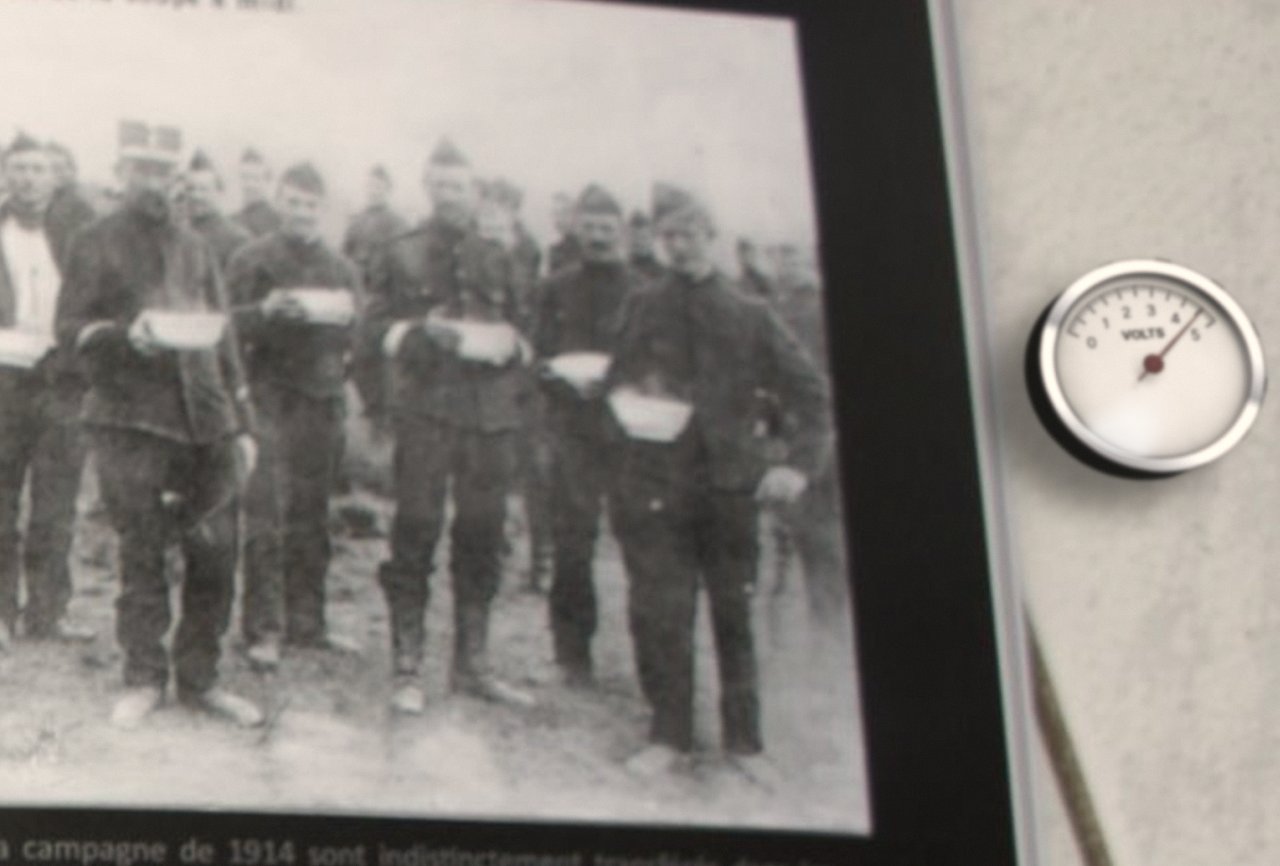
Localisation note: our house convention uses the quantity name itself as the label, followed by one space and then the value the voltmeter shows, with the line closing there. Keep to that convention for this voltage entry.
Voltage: 4.5 V
